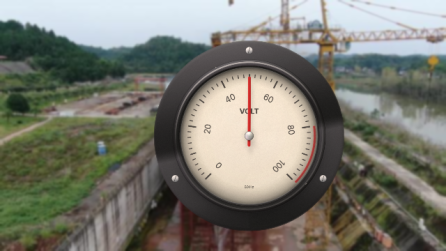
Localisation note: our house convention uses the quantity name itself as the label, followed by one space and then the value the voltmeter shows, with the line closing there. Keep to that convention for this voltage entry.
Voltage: 50 V
